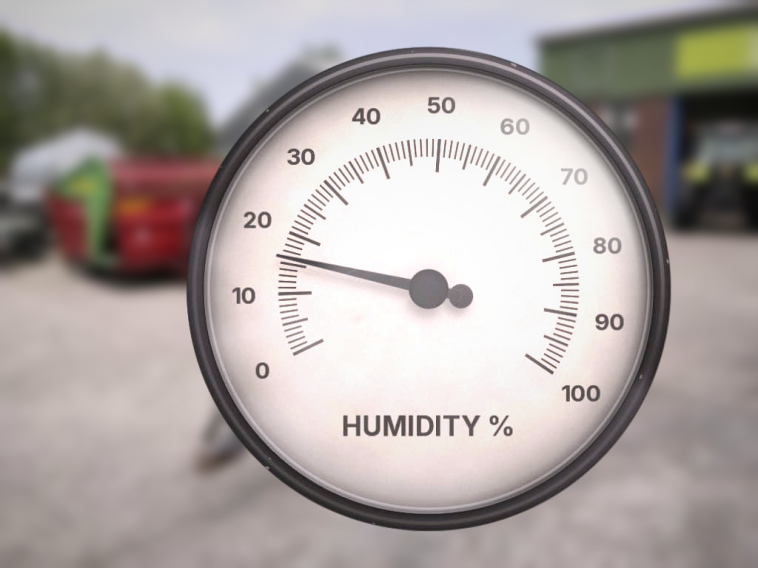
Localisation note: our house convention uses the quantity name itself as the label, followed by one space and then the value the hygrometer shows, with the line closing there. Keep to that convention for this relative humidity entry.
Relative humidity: 16 %
